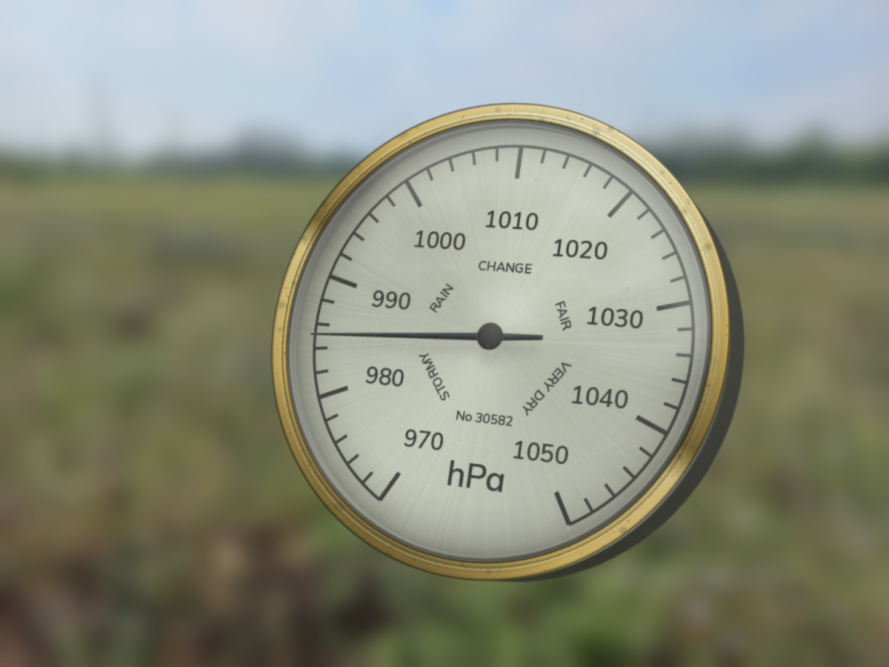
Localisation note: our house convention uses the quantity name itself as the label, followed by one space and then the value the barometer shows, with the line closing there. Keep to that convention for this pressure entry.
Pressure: 985 hPa
